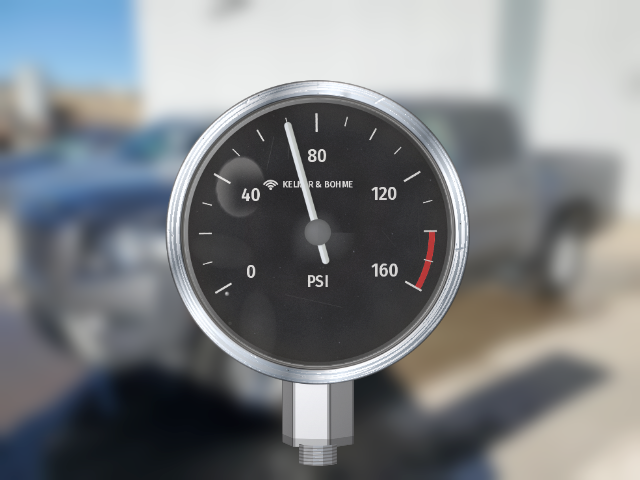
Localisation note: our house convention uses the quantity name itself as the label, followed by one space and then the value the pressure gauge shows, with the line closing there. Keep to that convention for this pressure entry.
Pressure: 70 psi
